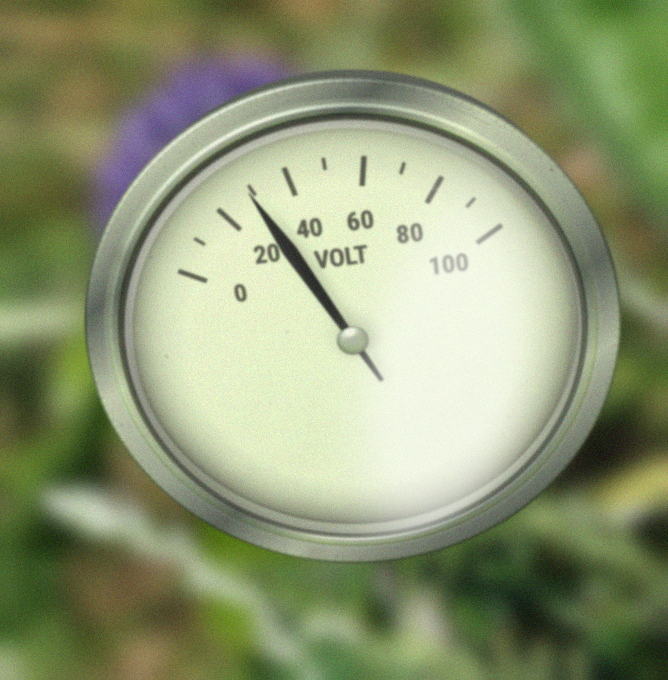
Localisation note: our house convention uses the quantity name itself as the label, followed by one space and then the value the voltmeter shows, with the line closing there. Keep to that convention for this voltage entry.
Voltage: 30 V
